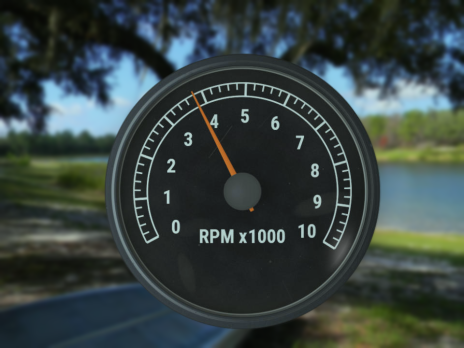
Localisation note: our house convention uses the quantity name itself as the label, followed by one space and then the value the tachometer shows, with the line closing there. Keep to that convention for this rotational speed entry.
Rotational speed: 3800 rpm
